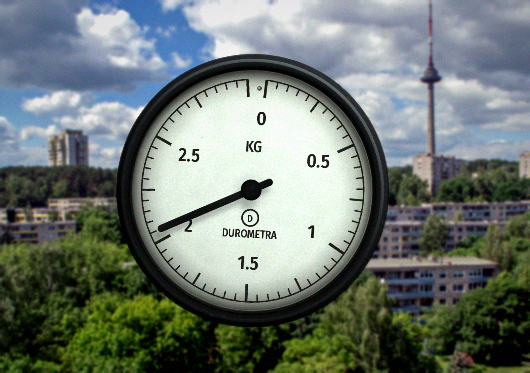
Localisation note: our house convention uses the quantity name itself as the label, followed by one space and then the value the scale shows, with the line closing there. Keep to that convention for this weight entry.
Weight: 2.05 kg
